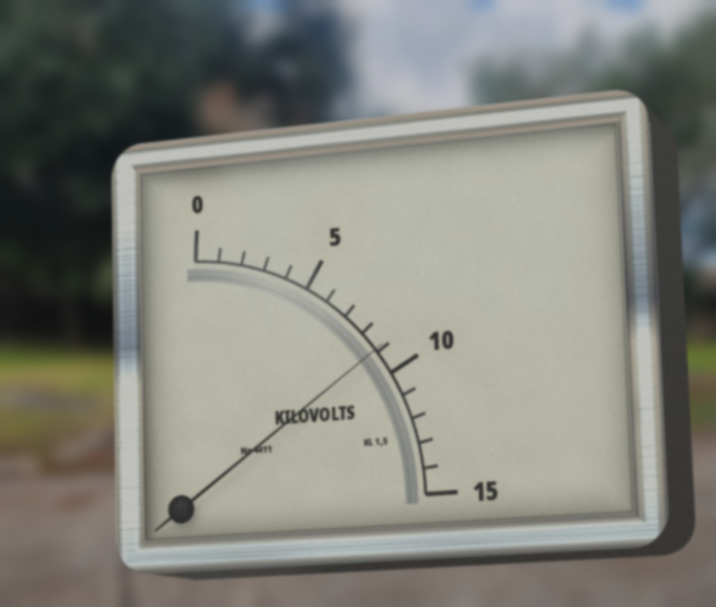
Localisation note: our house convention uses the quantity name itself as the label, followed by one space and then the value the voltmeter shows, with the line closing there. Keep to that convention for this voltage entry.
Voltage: 9 kV
